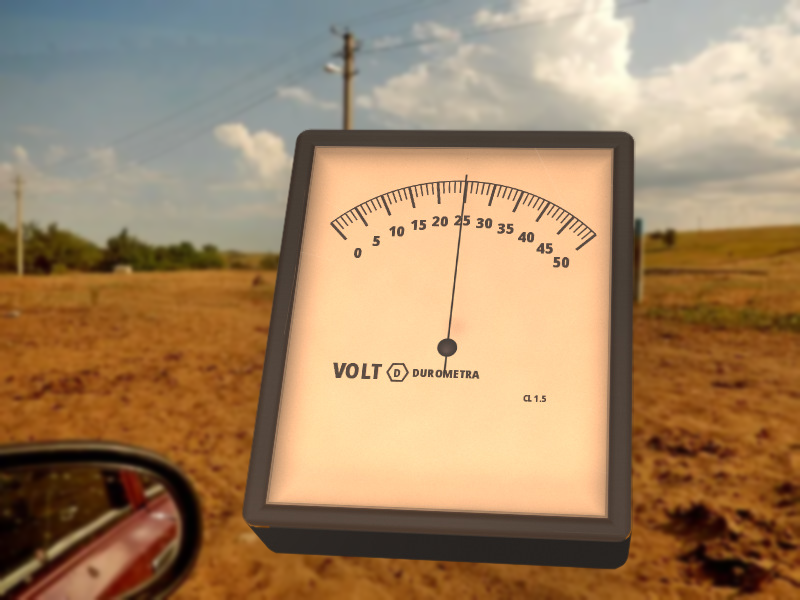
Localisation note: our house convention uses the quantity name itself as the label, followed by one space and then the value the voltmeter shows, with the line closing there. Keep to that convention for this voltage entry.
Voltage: 25 V
